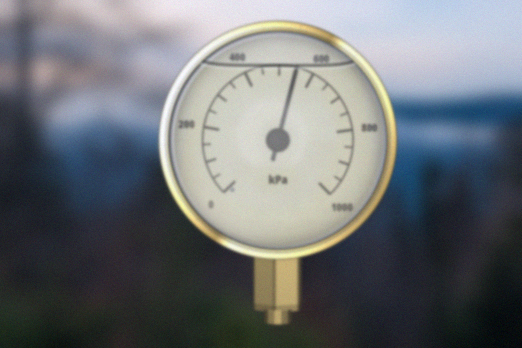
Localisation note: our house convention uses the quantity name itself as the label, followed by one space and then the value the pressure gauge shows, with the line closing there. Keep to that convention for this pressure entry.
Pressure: 550 kPa
